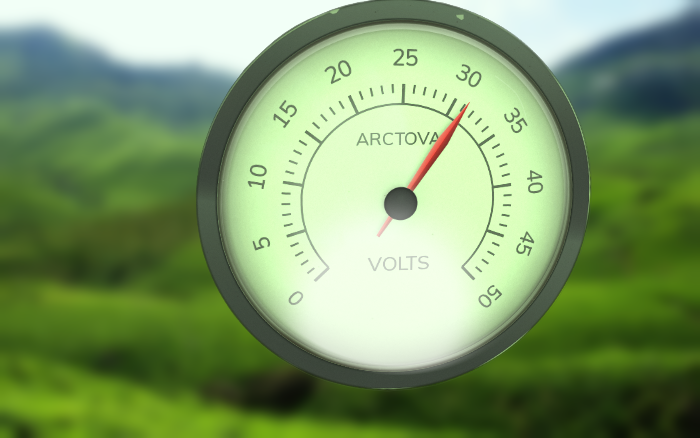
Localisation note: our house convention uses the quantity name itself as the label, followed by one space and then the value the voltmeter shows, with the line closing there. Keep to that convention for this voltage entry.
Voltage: 31 V
